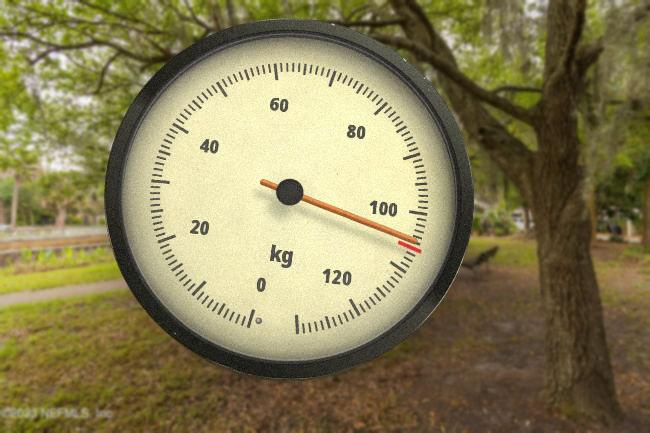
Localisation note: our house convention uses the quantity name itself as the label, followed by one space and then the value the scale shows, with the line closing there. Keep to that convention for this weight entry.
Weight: 105 kg
